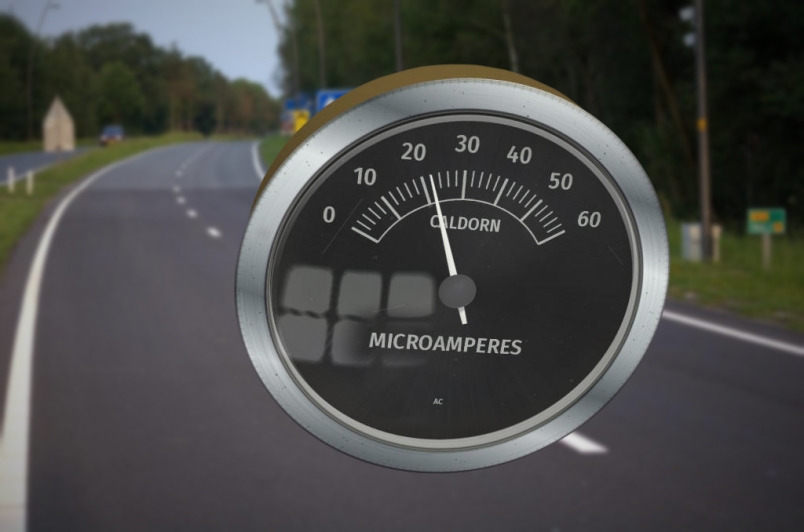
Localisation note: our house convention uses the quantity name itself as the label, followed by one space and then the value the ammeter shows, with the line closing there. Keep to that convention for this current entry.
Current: 22 µA
